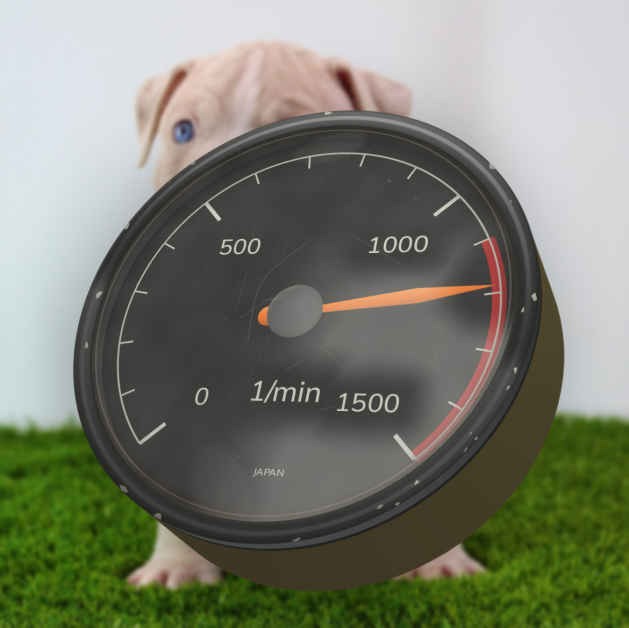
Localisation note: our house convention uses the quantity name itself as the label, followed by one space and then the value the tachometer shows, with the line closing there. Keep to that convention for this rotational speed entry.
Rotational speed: 1200 rpm
